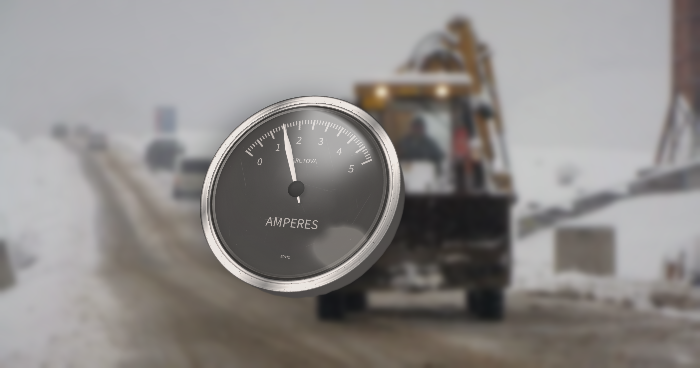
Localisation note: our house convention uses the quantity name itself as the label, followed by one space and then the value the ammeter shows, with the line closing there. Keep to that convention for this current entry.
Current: 1.5 A
